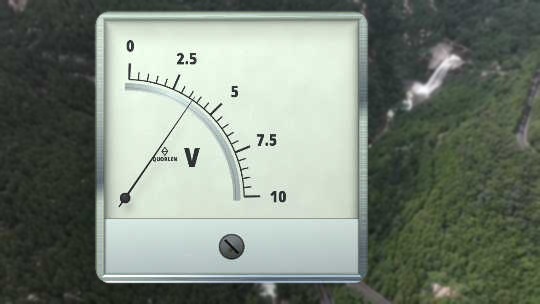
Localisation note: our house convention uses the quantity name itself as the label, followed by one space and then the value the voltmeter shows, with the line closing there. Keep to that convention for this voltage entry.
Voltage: 3.75 V
